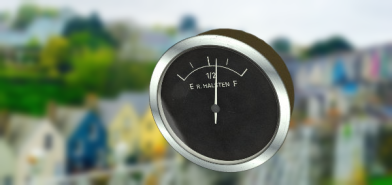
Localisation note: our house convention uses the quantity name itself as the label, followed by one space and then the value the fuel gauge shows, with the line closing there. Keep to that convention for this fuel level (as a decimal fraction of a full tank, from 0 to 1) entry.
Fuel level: 0.625
